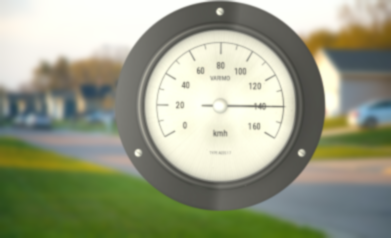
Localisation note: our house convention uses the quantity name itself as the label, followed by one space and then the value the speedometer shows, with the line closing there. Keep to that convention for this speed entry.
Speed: 140 km/h
